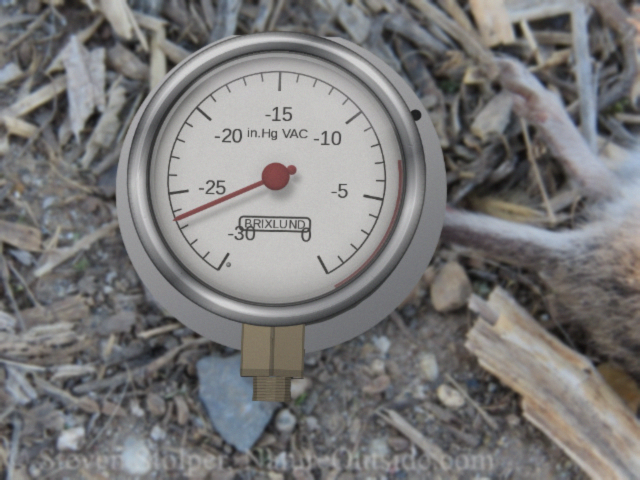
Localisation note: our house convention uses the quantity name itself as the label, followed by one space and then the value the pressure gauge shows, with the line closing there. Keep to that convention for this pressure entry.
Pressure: -26.5 inHg
